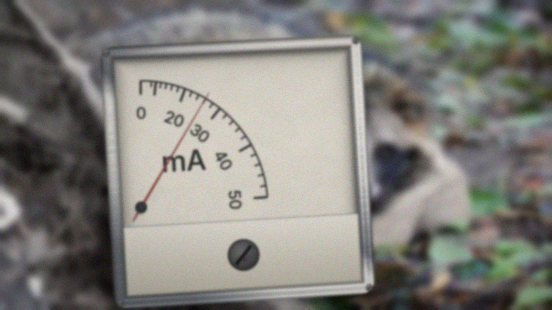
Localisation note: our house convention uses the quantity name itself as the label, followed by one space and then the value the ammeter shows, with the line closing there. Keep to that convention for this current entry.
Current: 26 mA
